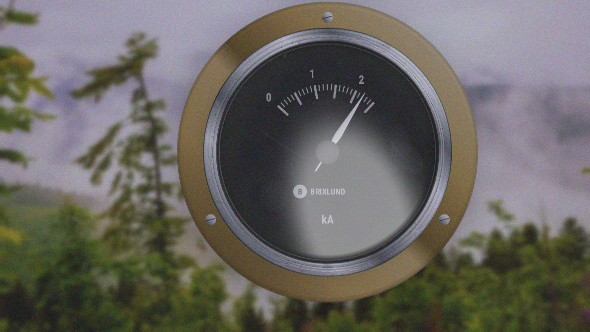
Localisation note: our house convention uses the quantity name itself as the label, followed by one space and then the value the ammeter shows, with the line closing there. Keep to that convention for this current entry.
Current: 2.2 kA
